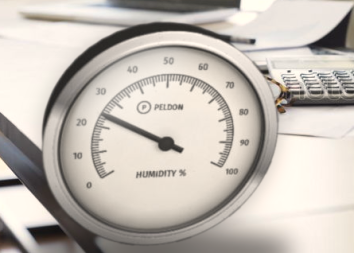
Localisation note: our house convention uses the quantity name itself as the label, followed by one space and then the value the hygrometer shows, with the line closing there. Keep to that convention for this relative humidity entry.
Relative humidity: 25 %
